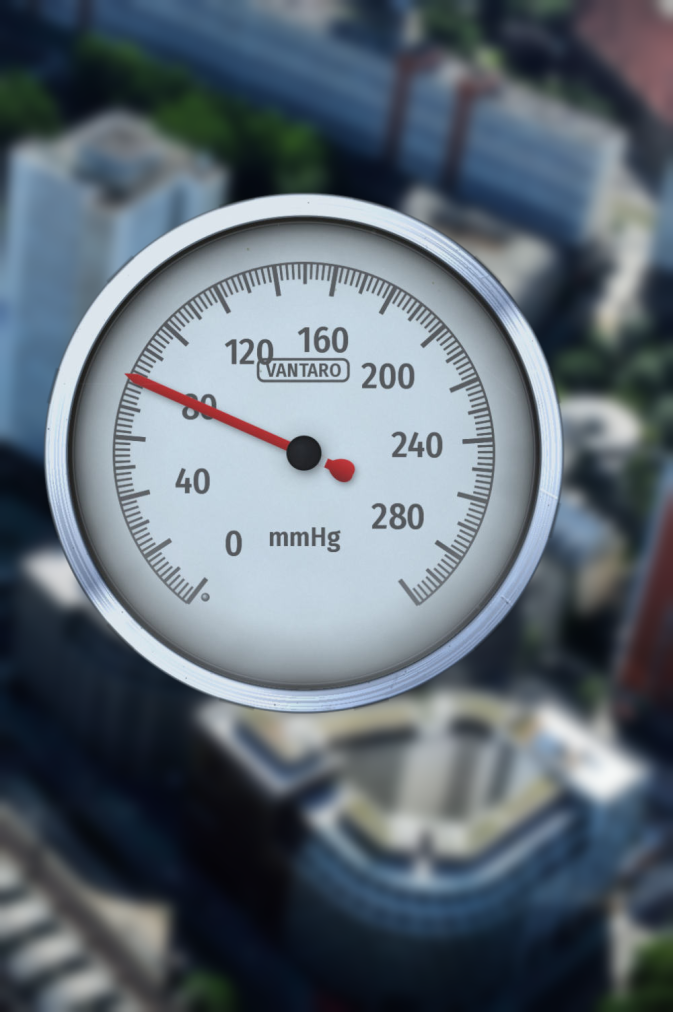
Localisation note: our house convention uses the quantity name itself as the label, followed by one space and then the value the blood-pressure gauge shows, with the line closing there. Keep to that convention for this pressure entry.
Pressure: 80 mmHg
